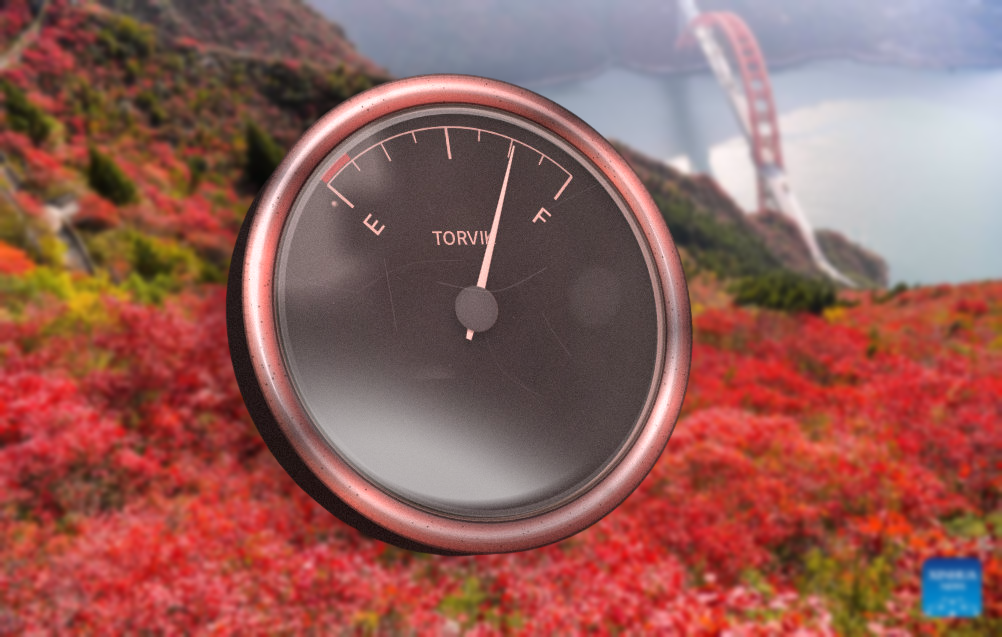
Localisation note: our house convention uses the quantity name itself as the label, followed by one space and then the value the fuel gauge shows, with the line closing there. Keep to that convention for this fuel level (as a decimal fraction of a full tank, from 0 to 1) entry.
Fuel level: 0.75
